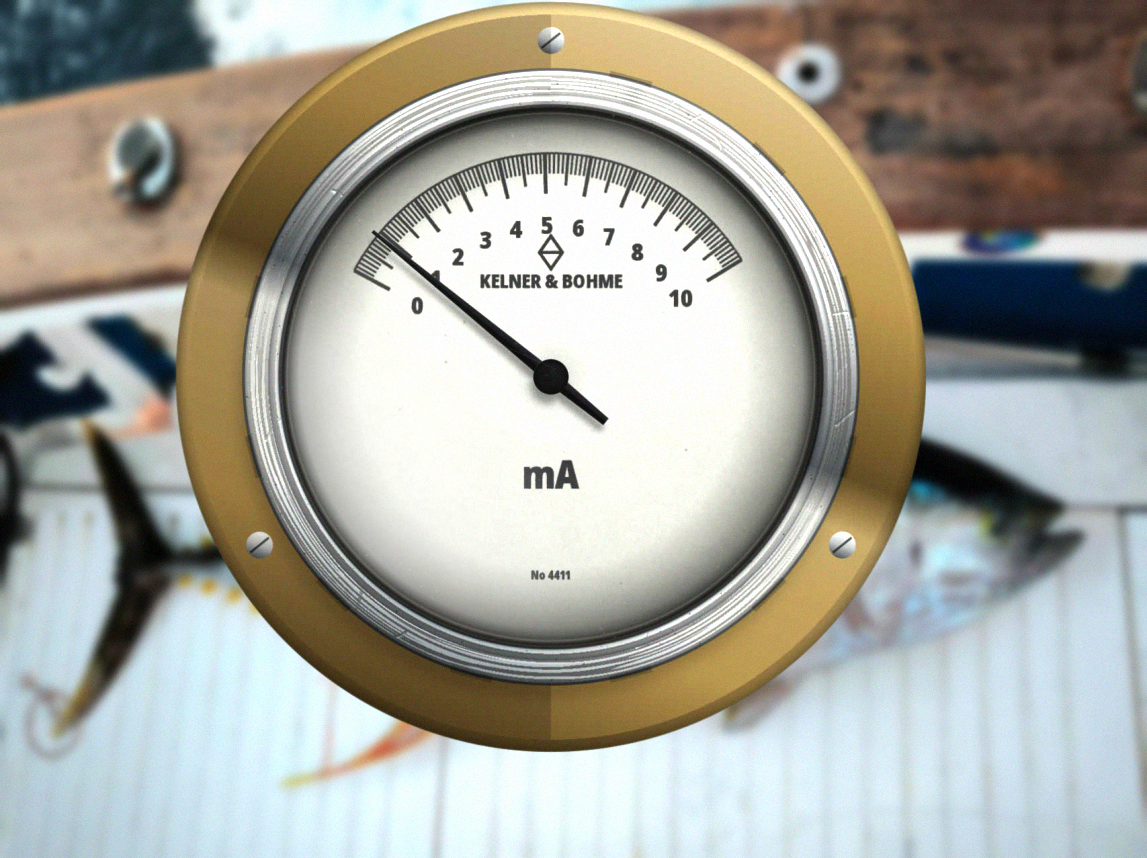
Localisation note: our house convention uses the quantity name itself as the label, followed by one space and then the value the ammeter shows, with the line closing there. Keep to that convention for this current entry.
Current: 0.9 mA
